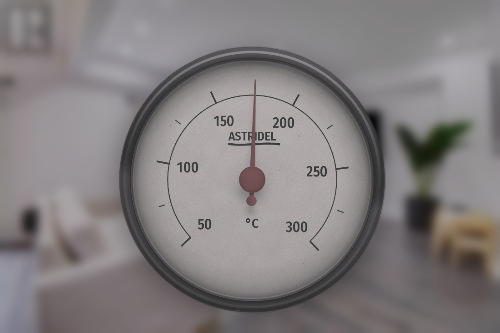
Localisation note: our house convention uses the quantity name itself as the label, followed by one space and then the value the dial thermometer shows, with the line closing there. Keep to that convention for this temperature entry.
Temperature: 175 °C
